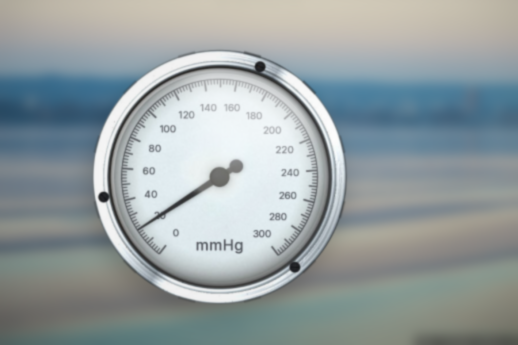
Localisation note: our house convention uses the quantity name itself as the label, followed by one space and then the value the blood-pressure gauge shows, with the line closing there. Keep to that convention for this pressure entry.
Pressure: 20 mmHg
